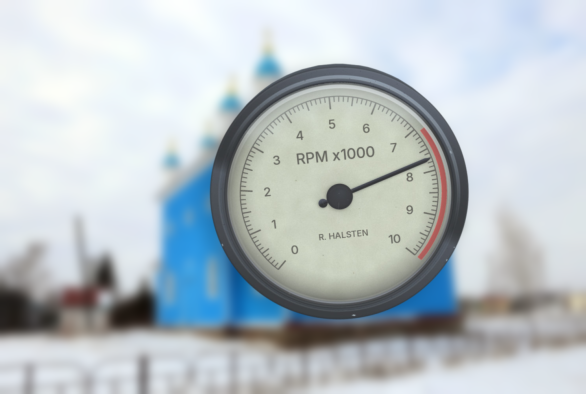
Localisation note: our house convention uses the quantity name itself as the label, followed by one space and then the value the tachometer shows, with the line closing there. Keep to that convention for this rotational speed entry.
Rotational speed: 7700 rpm
